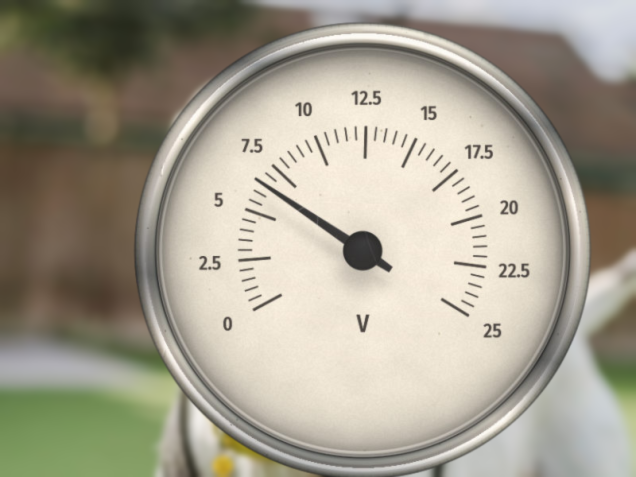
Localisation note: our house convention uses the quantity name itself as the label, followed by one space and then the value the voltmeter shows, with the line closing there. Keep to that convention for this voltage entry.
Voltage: 6.5 V
